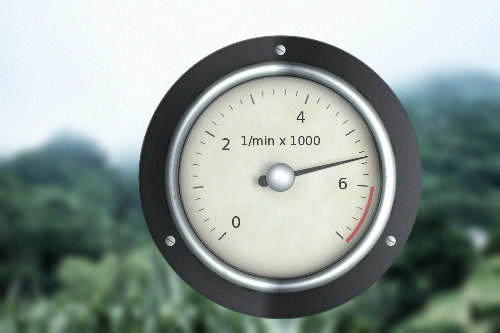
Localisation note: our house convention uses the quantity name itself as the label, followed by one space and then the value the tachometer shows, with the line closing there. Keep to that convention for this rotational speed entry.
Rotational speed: 5500 rpm
